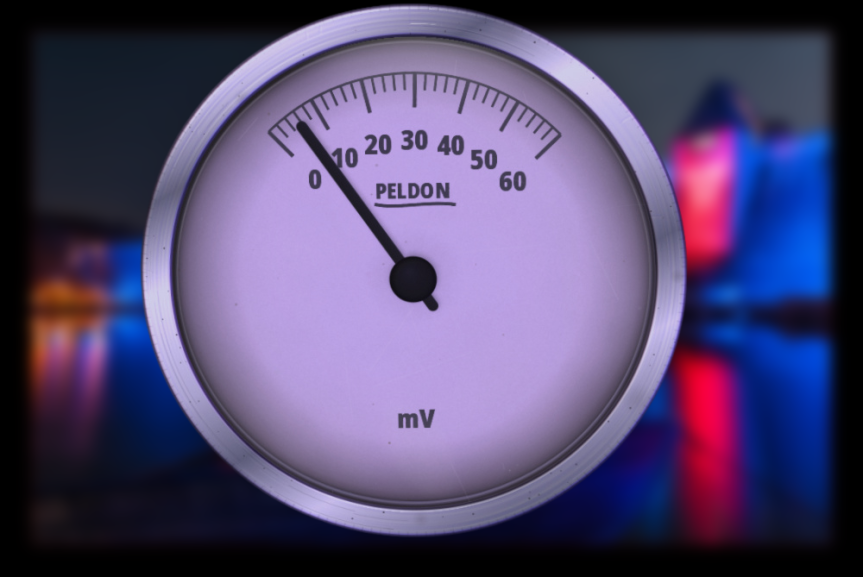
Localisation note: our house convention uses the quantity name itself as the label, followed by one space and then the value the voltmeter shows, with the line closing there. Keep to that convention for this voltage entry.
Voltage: 6 mV
